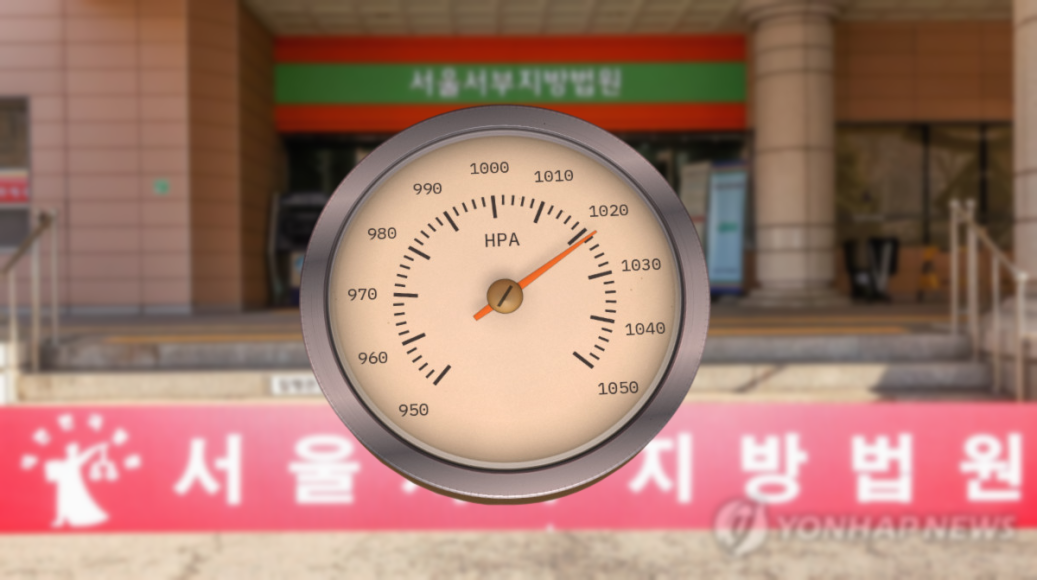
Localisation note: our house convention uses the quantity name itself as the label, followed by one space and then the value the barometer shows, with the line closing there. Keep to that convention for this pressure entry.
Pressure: 1022 hPa
